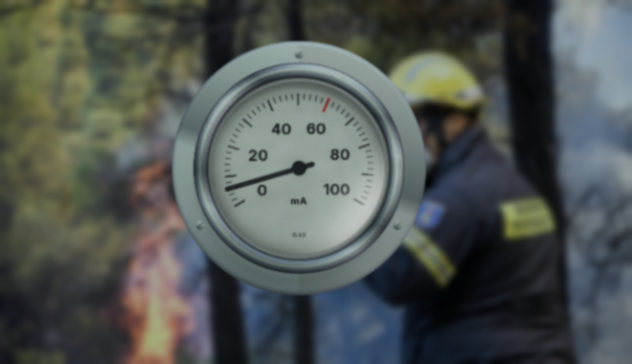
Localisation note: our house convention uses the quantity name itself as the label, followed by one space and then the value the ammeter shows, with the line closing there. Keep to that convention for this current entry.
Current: 6 mA
